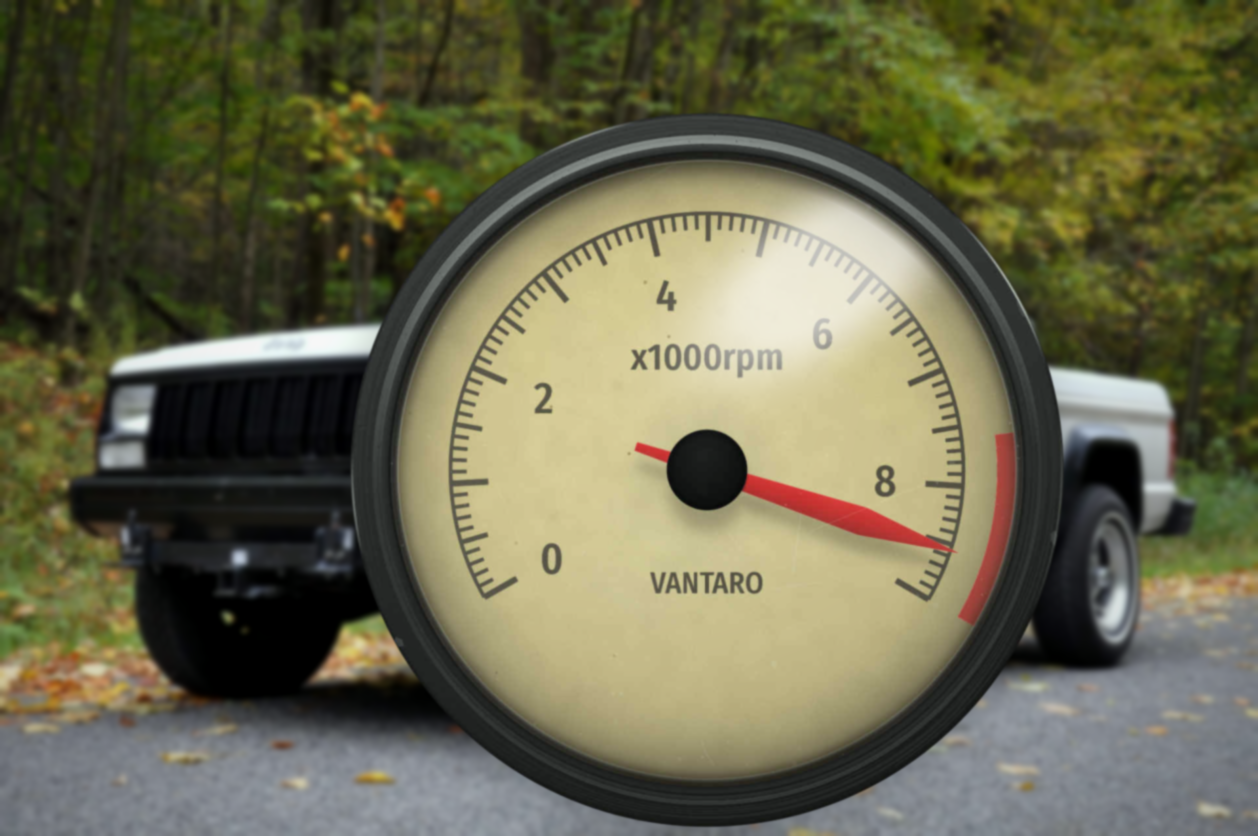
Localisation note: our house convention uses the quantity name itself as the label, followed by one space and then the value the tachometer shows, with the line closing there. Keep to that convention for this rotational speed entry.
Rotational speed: 8550 rpm
